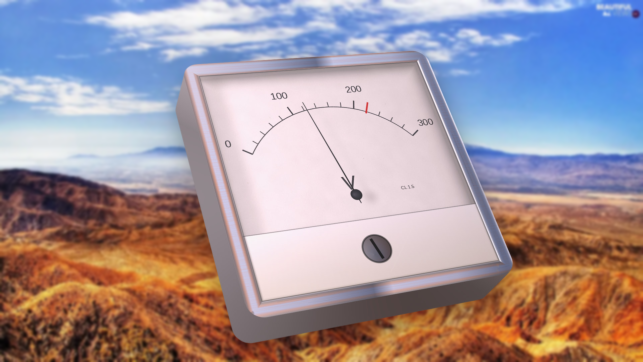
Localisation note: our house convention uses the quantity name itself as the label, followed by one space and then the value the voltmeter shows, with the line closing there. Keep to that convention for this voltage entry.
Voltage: 120 V
